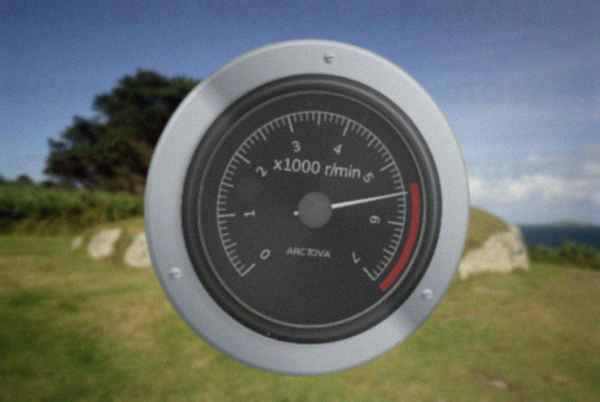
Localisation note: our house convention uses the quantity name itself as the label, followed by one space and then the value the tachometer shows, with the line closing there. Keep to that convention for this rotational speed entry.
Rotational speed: 5500 rpm
